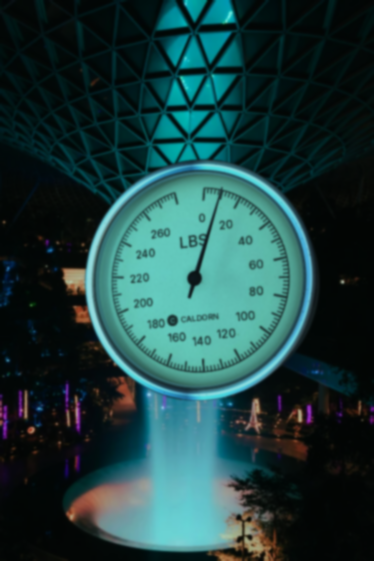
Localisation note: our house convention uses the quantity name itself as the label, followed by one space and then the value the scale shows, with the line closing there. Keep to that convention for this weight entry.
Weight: 10 lb
